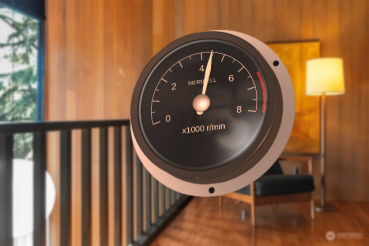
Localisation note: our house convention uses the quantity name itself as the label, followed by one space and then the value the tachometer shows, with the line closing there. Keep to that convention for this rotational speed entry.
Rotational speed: 4500 rpm
